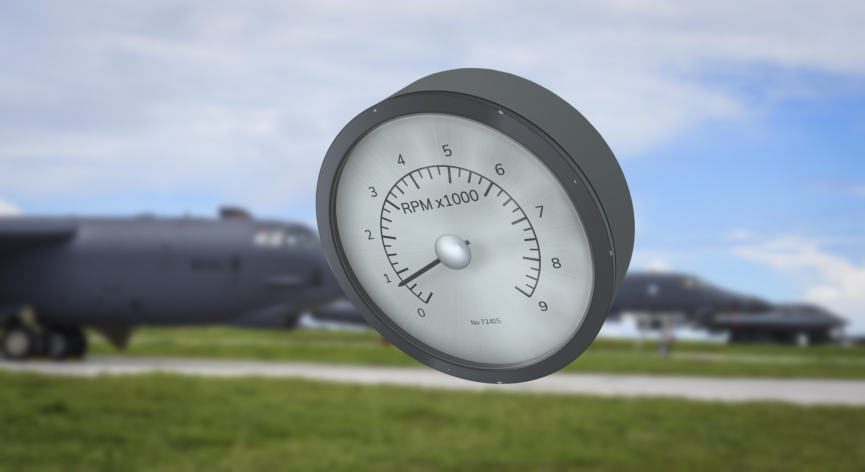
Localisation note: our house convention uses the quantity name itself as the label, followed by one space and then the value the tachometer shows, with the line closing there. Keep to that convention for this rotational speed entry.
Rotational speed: 750 rpm
